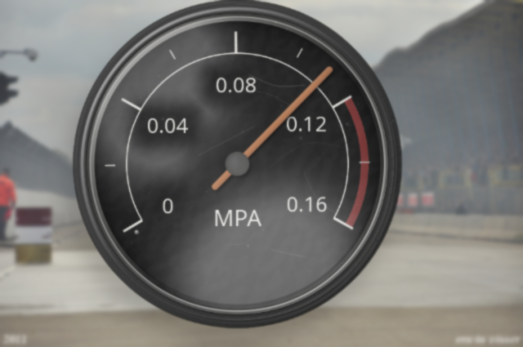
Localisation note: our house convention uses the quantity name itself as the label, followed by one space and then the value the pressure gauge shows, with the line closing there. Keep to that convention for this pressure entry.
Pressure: 0.11 MPa
